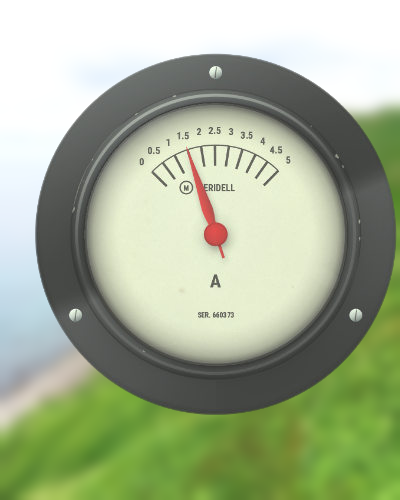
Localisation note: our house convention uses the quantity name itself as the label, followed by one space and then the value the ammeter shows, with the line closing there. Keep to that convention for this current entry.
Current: 1.5 A
